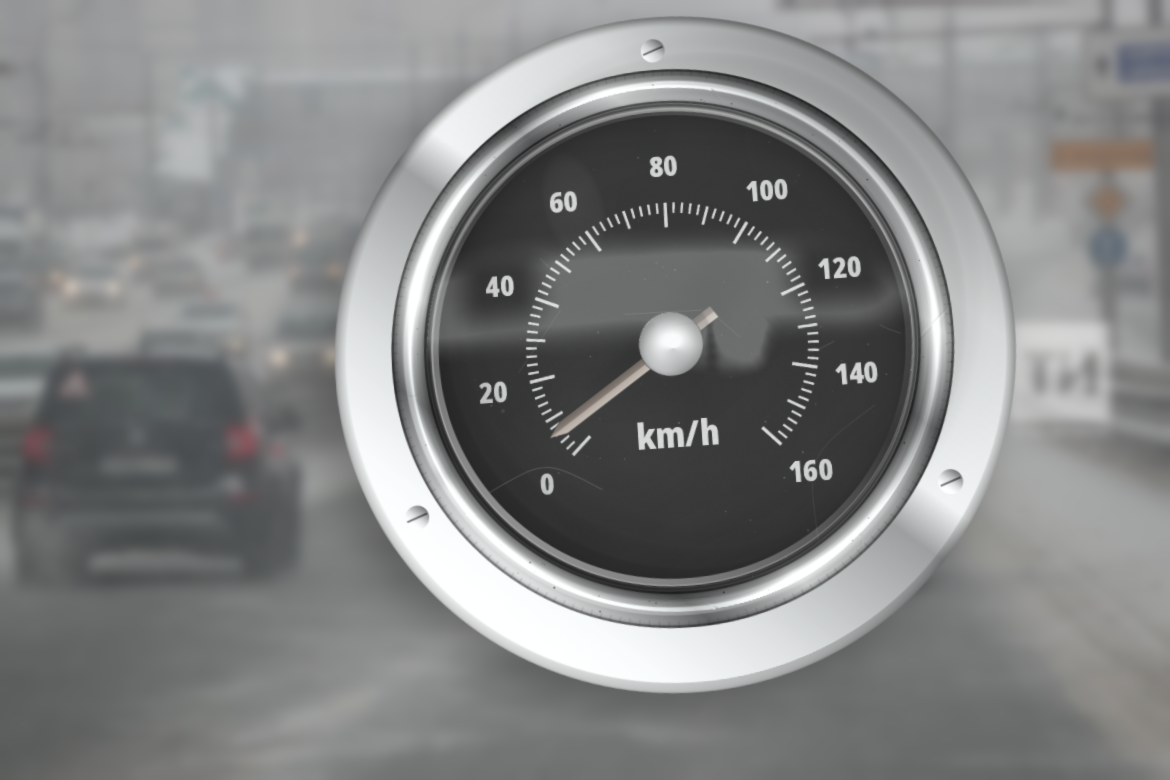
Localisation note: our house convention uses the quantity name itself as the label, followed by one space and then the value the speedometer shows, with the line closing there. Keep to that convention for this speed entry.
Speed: 6 km/h
